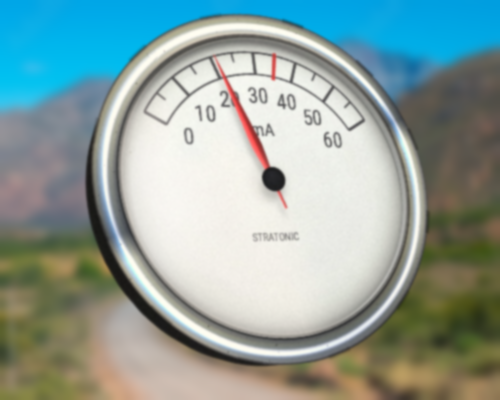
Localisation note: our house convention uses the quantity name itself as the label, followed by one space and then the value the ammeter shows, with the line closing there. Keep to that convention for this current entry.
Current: 20 mA
